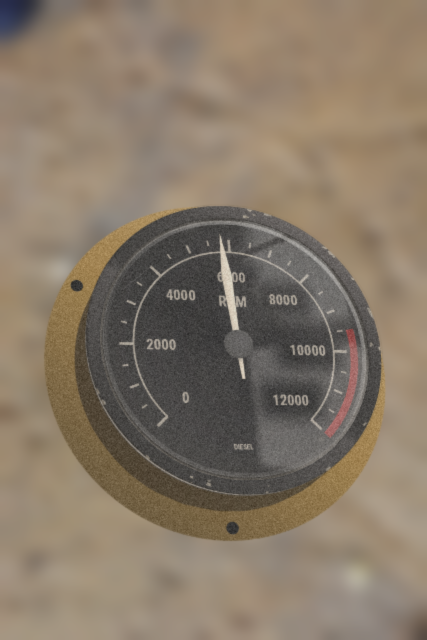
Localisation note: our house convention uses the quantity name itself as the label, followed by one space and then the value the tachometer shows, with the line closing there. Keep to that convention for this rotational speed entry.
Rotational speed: 5750 rpm
